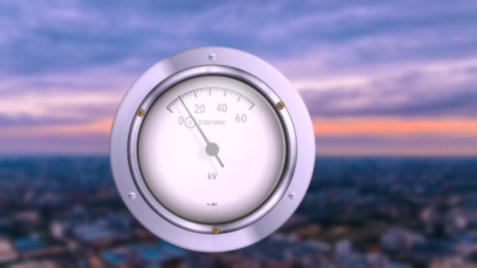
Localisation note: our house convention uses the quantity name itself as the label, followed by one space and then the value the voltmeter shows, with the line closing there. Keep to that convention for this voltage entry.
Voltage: 10 kV
